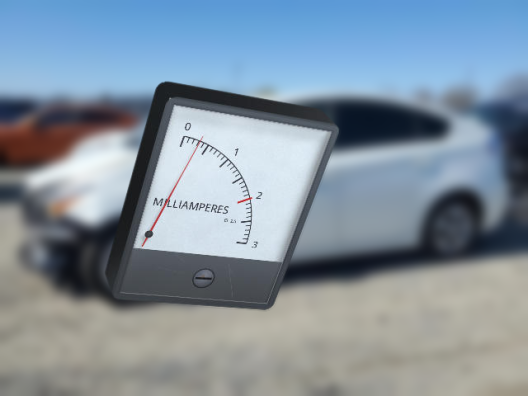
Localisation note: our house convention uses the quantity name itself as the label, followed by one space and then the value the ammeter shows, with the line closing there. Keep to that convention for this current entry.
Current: 0.3 mA
